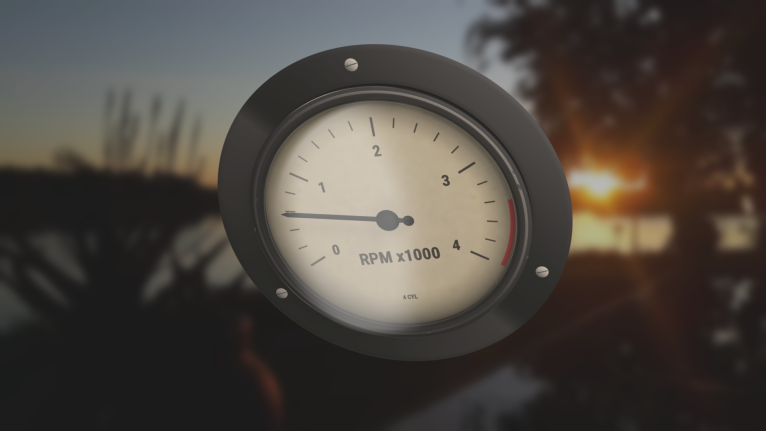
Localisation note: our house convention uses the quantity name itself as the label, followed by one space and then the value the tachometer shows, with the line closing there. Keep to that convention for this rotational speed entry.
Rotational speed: 600 rpm
